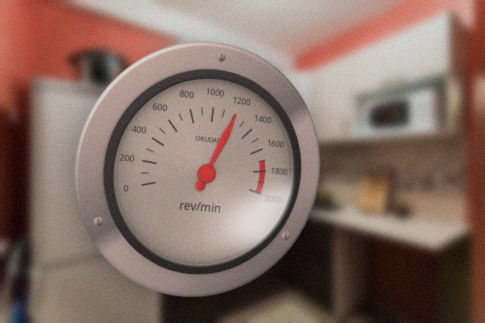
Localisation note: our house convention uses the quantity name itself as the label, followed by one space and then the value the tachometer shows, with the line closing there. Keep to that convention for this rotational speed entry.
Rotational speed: 1200 rpm
